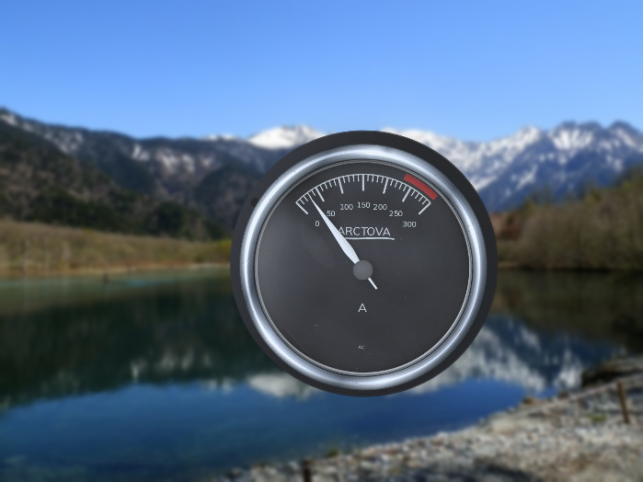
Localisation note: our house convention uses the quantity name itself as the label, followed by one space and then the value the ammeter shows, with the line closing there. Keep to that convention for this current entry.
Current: 30 A
